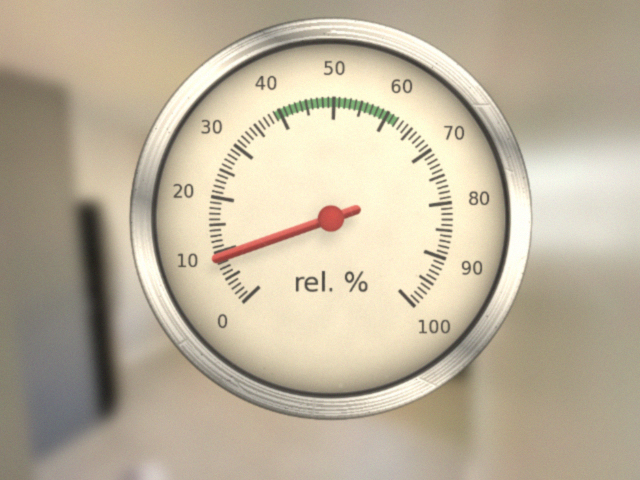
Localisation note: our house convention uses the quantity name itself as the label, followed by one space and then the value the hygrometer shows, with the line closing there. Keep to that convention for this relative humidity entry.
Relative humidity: 9 %
